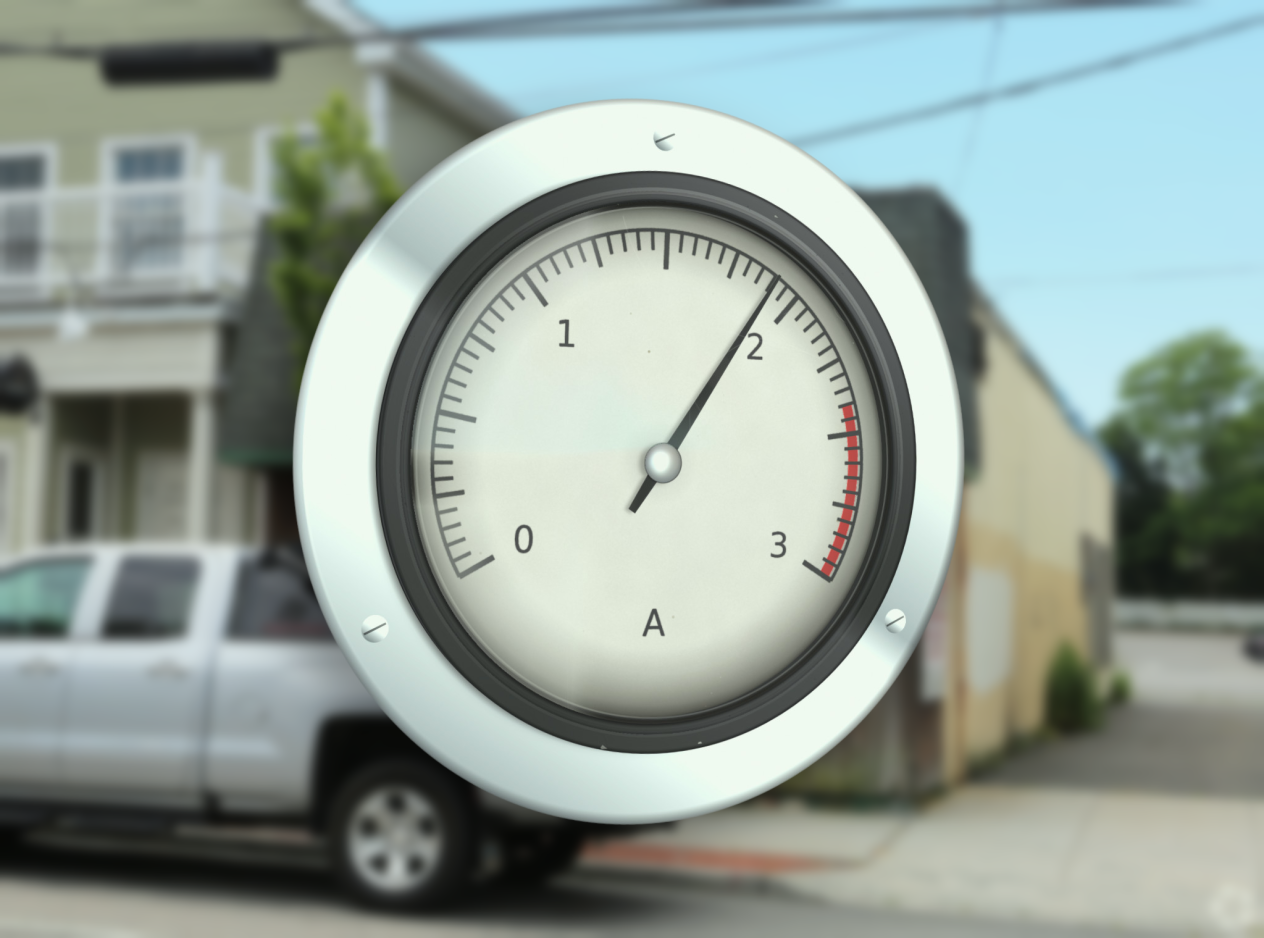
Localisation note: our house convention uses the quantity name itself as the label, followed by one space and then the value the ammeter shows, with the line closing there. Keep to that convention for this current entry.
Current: 1.9 A
